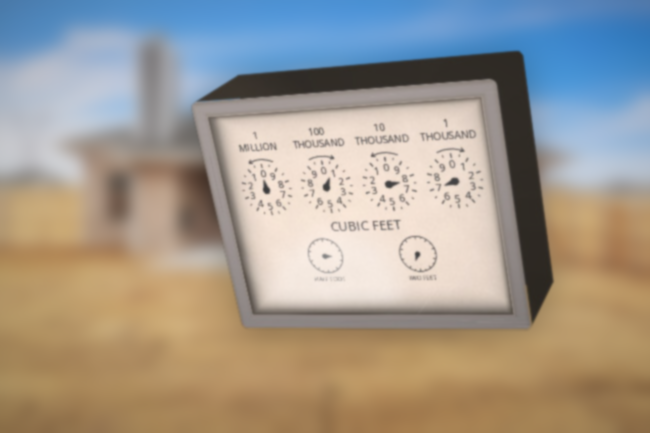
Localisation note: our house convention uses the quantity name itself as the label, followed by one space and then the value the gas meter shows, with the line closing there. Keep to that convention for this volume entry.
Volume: 7700 ft³
